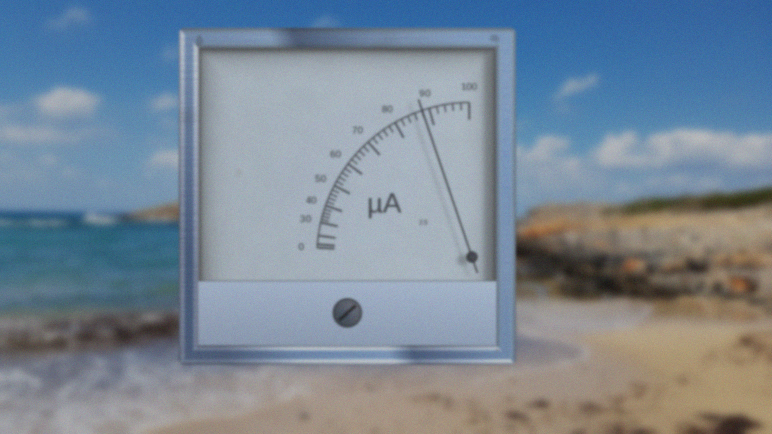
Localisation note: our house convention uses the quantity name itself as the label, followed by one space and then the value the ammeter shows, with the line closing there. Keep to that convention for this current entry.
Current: 88 µA
